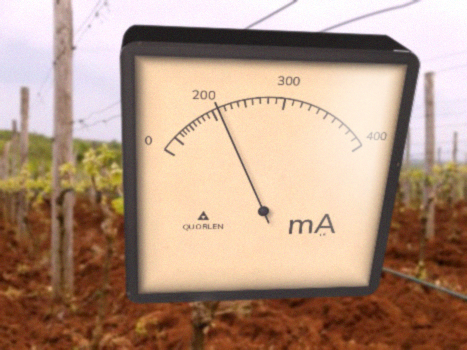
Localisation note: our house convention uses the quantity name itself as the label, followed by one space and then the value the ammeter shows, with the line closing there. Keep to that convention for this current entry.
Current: 210 mA
